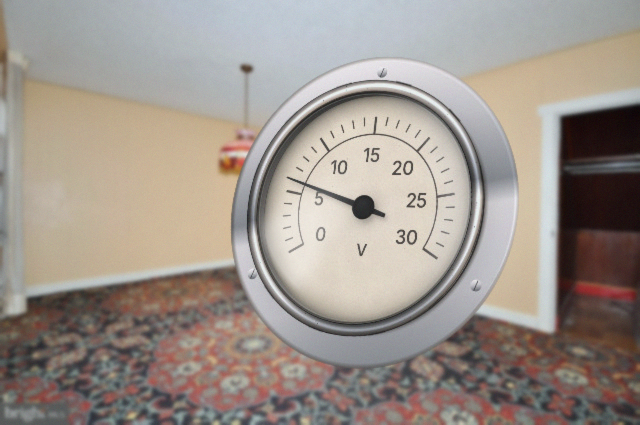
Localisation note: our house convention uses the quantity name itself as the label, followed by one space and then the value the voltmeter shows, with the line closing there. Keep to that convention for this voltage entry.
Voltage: 6 V
